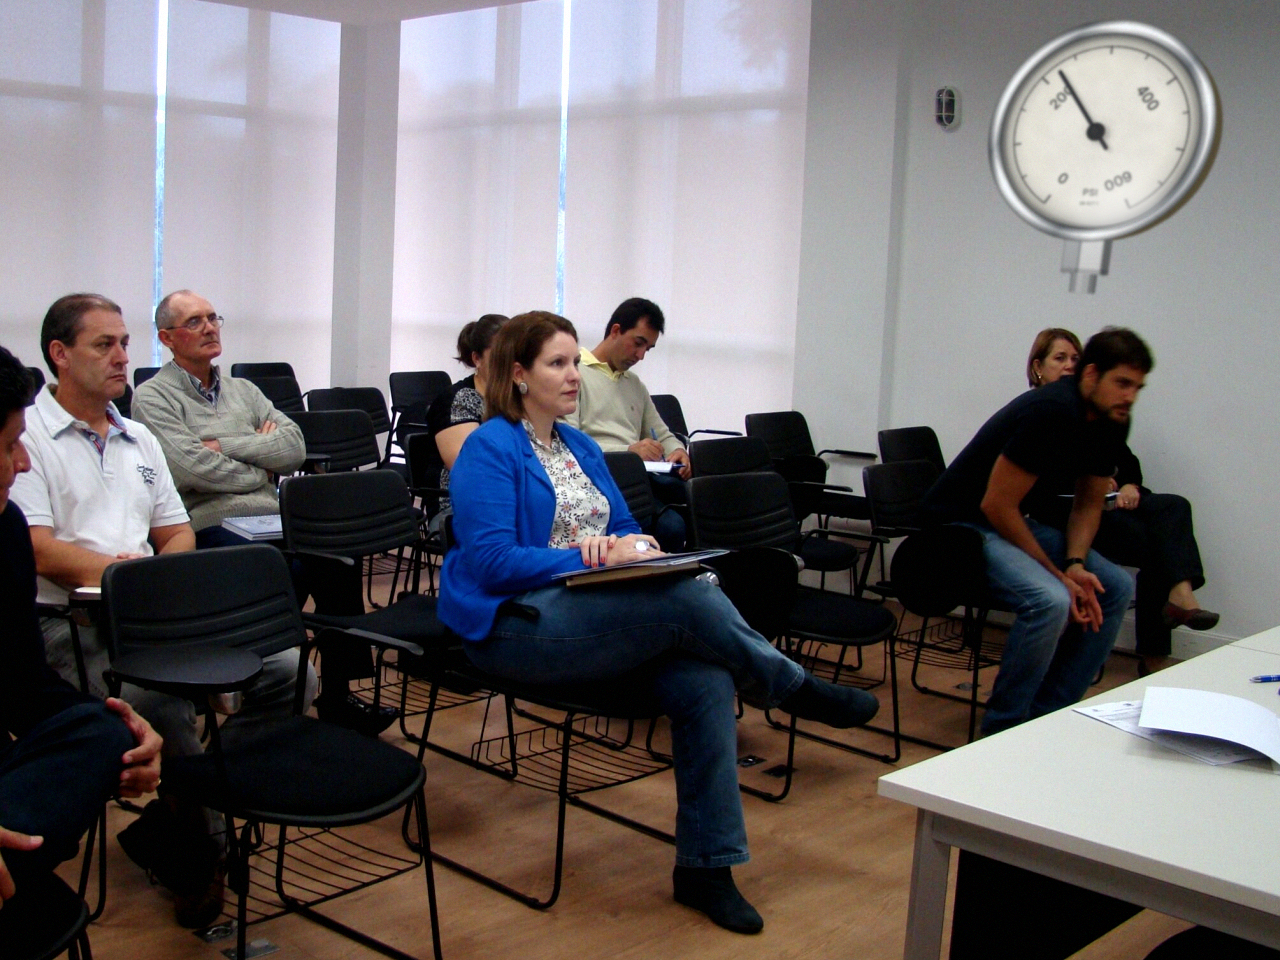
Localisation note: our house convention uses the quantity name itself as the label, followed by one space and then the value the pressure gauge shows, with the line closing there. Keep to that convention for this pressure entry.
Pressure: 225 psi
